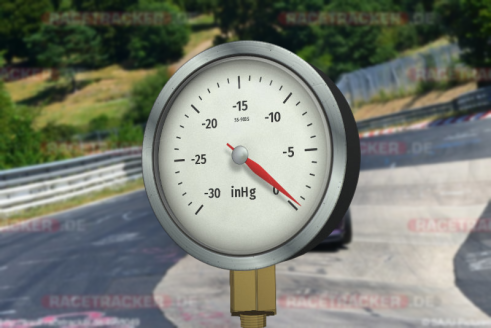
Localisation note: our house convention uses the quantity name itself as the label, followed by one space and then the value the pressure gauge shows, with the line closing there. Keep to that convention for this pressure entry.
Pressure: -0.5 inHg
